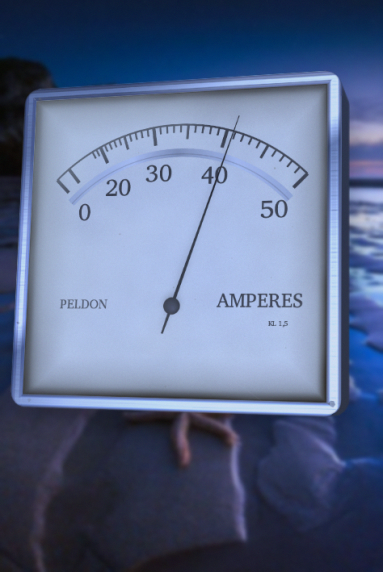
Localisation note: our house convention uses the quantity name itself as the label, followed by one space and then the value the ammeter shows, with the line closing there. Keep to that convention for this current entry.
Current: 41 A
